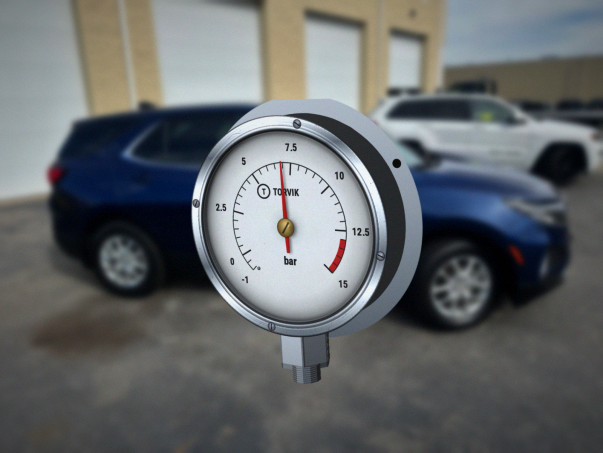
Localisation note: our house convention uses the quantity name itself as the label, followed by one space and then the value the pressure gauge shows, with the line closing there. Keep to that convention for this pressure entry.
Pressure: 7 bar
